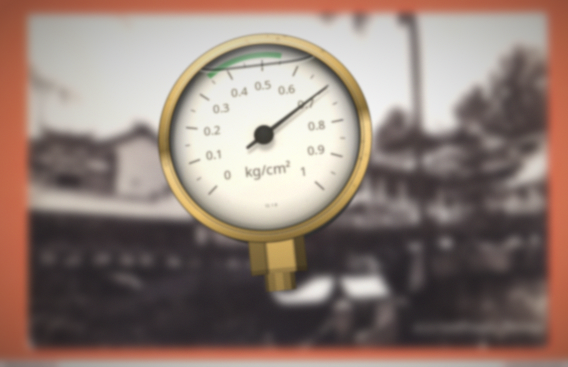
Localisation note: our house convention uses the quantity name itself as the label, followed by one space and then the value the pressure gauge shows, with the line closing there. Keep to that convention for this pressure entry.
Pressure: 0.7 kg/cm²
